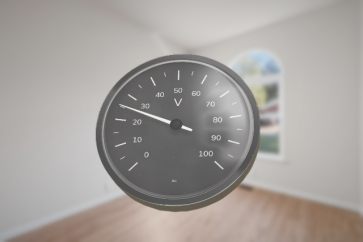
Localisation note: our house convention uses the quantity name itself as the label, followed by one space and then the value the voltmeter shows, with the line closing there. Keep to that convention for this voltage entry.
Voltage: 25 V
